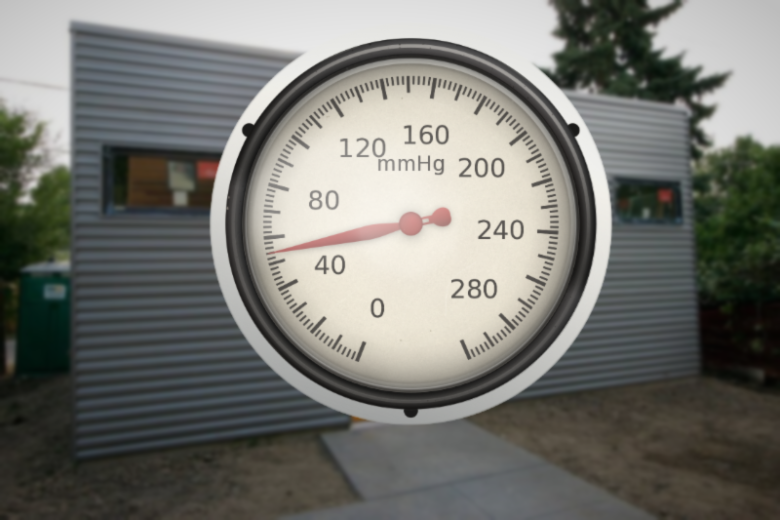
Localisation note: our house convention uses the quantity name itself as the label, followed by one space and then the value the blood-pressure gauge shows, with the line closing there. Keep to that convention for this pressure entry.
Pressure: 54 mmHg
